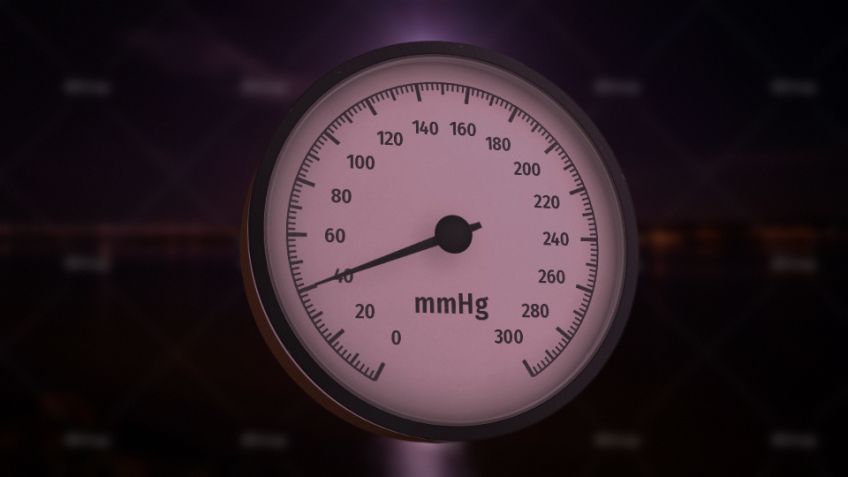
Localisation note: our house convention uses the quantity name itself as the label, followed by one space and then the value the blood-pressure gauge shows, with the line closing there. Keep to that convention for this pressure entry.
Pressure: 40 mmHg
